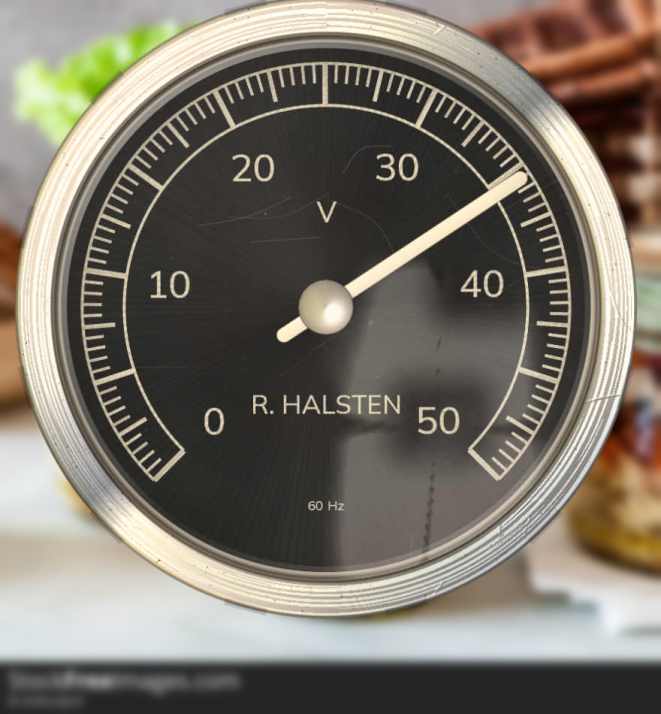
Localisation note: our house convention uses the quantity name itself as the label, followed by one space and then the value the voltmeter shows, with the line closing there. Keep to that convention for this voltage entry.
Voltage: 35.5 V
